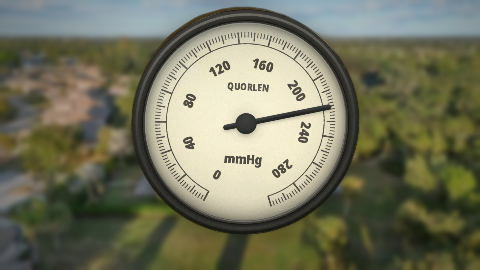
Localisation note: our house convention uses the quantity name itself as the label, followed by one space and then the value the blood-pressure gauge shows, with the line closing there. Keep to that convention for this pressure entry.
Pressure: 220 mmHg
